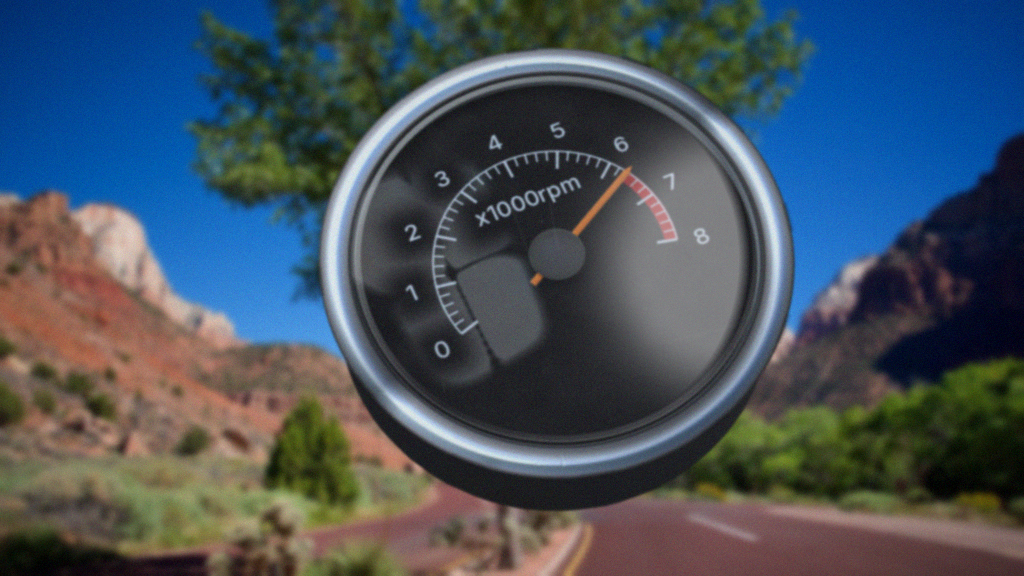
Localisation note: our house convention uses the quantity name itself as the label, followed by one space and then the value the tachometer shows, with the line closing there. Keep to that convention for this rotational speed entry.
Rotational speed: 6400 rpm
